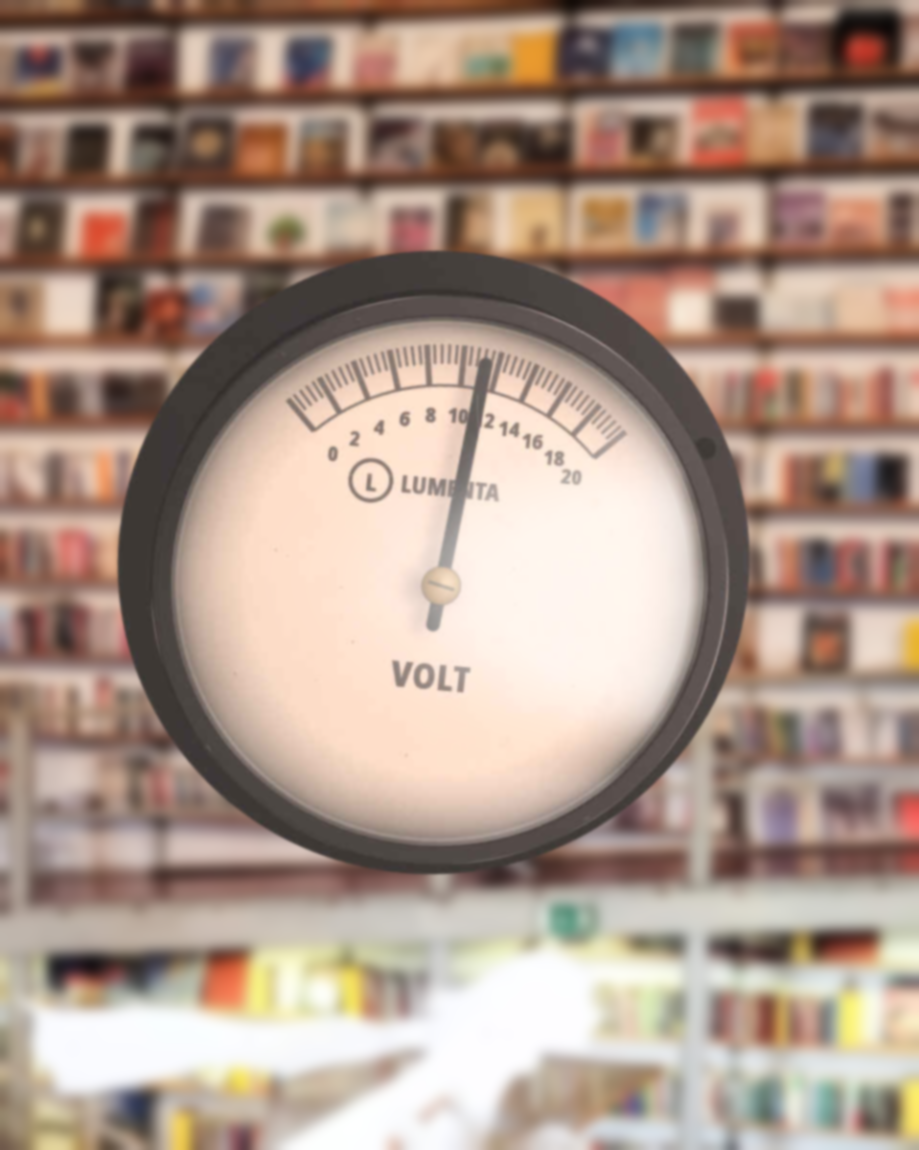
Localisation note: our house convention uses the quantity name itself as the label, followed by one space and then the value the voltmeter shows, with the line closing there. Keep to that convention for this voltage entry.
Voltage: 11.2 V
